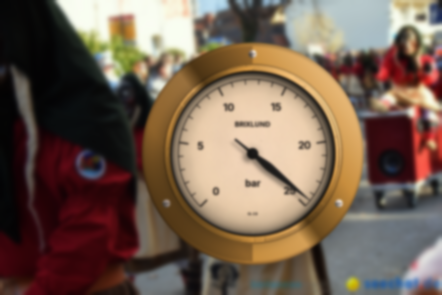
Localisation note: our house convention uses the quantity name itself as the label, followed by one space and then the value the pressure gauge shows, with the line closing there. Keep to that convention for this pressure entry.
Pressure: 24.5 bar
